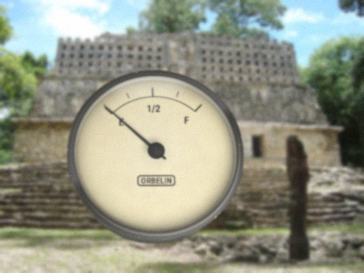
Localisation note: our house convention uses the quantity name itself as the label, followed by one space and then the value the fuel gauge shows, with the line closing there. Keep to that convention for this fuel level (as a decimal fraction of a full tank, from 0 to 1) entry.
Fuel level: 0
